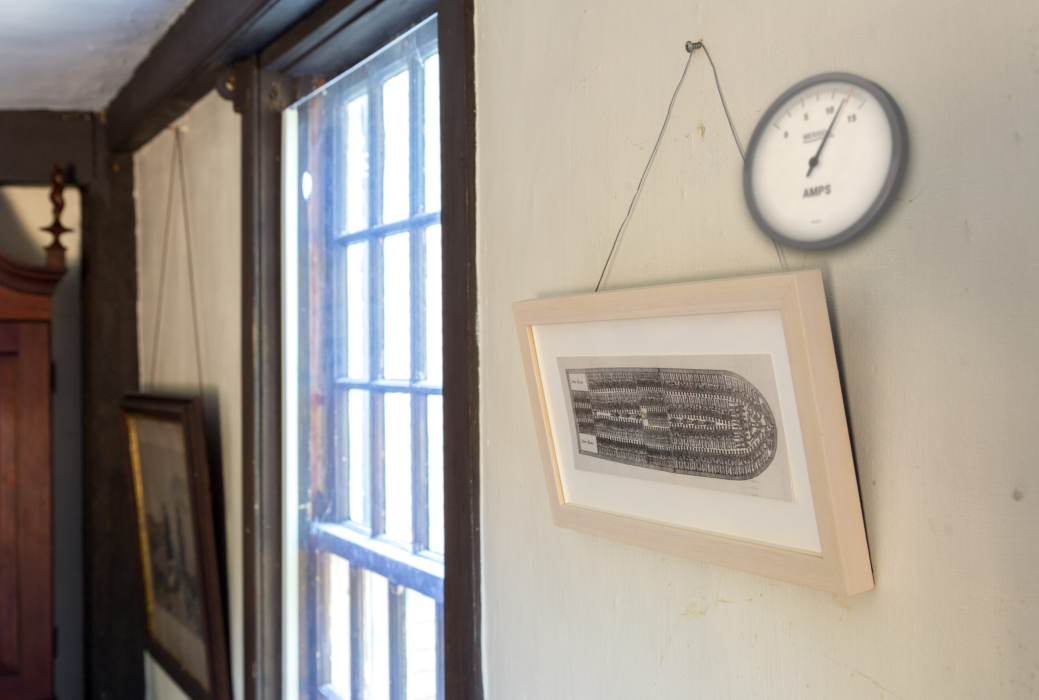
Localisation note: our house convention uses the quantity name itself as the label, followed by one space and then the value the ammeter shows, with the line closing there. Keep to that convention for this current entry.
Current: 12.5 A
